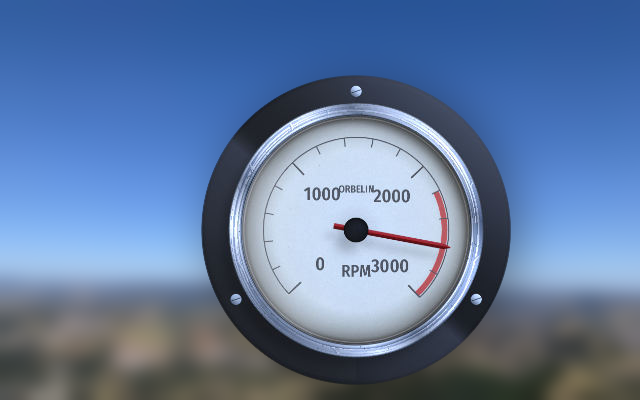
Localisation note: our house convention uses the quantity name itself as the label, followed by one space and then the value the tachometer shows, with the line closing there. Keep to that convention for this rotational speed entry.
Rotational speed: 2600 rpm
